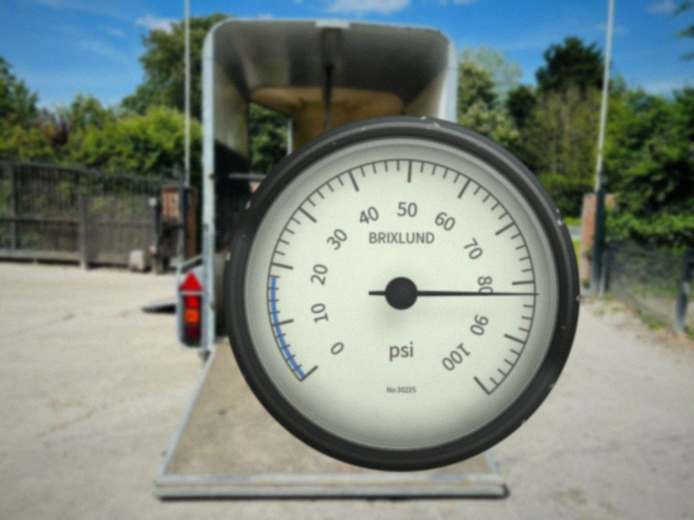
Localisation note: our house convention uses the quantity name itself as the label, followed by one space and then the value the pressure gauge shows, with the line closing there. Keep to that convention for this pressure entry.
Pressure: 82 psi
